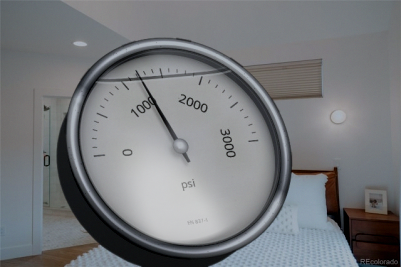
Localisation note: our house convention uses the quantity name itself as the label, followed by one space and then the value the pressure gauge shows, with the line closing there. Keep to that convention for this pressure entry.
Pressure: 1200 psi
